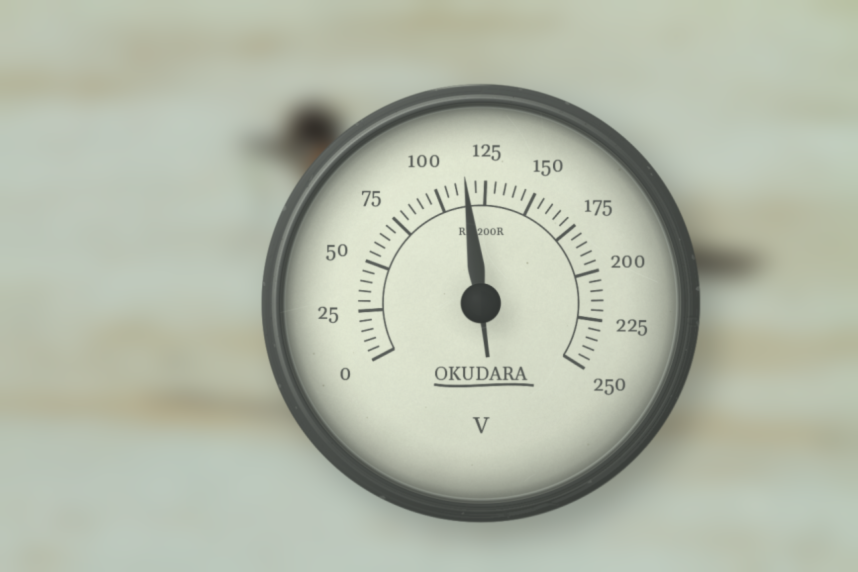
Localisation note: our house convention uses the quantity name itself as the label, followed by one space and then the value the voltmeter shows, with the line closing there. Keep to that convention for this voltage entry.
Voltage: 115 V
